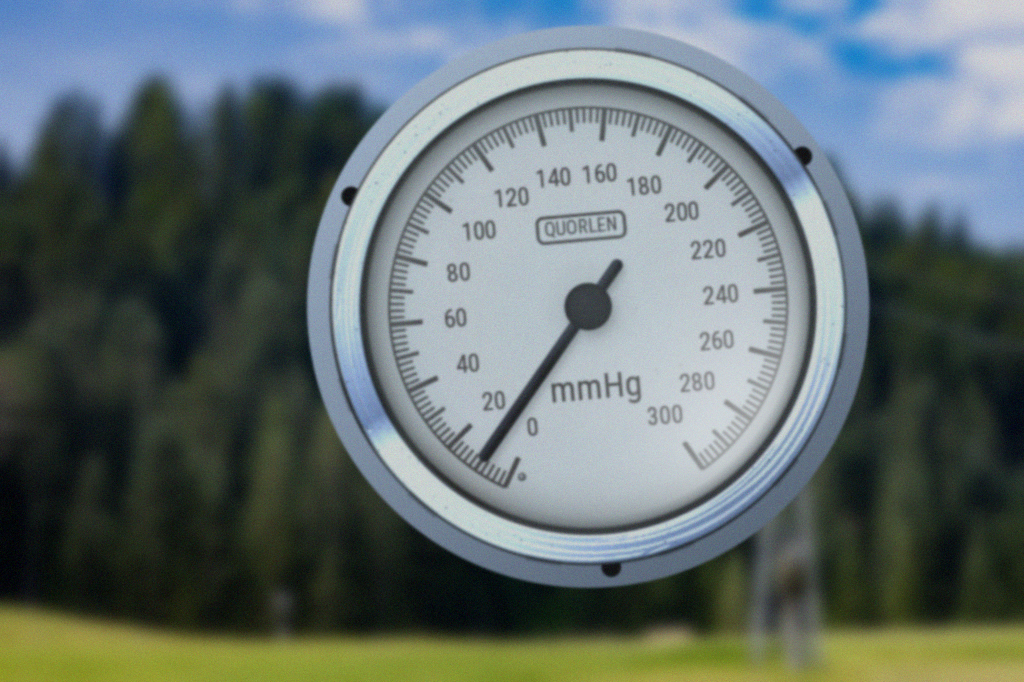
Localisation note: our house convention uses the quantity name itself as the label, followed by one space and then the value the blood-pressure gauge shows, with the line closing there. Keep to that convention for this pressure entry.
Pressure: 10 mmHg
